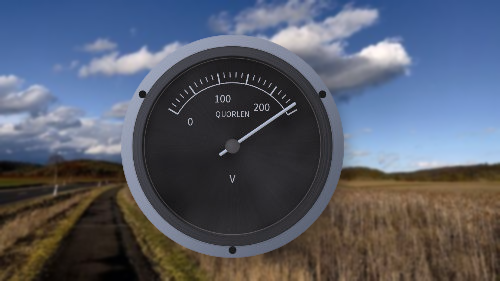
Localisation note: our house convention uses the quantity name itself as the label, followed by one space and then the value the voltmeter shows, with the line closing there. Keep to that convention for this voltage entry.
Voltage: 240 V
